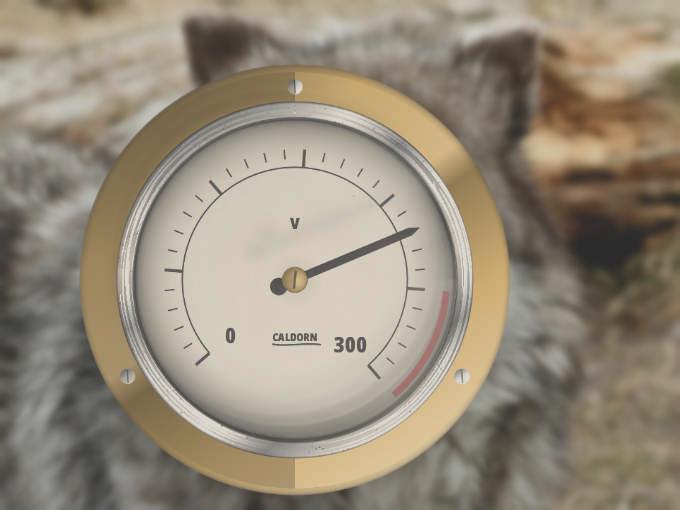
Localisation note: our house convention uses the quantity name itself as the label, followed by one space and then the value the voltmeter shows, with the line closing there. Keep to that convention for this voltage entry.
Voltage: 220 V
